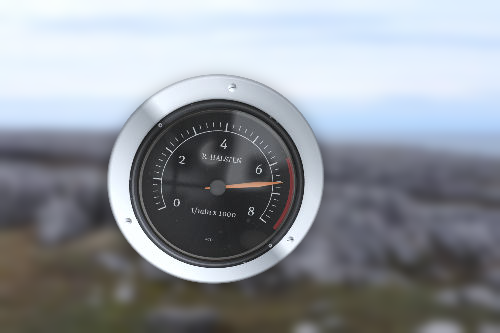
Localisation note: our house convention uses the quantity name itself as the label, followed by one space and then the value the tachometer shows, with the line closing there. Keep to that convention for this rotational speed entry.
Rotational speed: 6600 rpm
